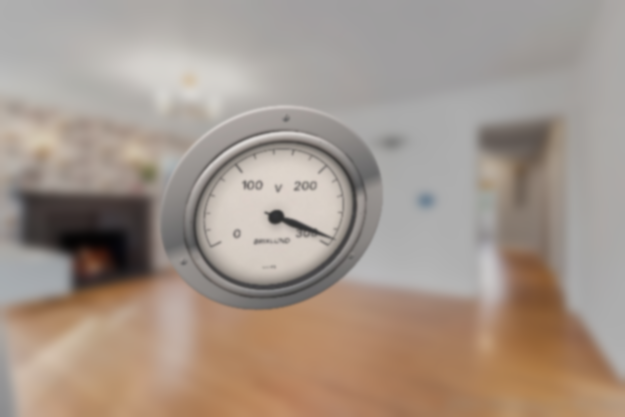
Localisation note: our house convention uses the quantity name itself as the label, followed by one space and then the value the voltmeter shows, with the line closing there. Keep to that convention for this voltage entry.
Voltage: 290 V
